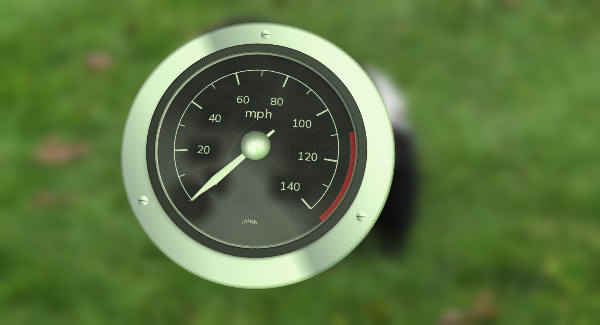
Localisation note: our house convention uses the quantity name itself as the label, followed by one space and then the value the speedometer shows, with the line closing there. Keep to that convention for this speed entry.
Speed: 0 mph
